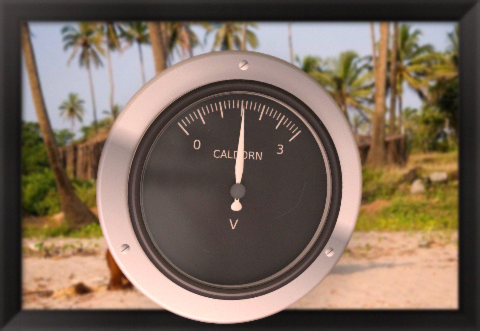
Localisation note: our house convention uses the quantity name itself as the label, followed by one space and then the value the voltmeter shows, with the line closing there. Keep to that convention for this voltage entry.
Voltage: 1.5 V
